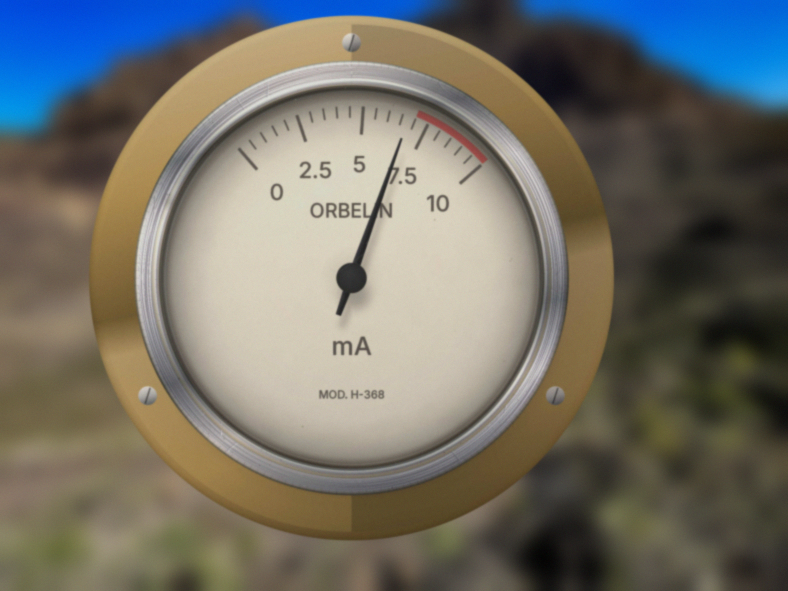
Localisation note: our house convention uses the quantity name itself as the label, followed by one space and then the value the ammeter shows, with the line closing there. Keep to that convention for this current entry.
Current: 6.75 mA
